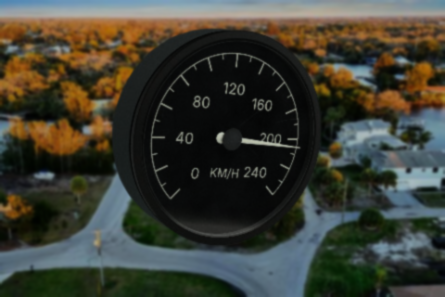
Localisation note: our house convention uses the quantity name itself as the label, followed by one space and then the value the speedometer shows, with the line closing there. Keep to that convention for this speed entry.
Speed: 205 km/h
